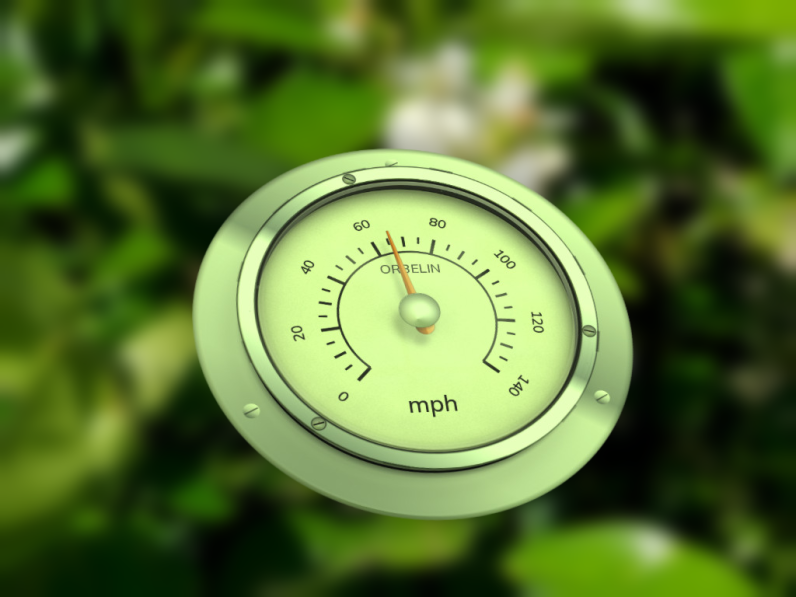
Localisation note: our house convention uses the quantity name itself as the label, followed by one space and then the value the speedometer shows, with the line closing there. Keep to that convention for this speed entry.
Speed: 65 mph
